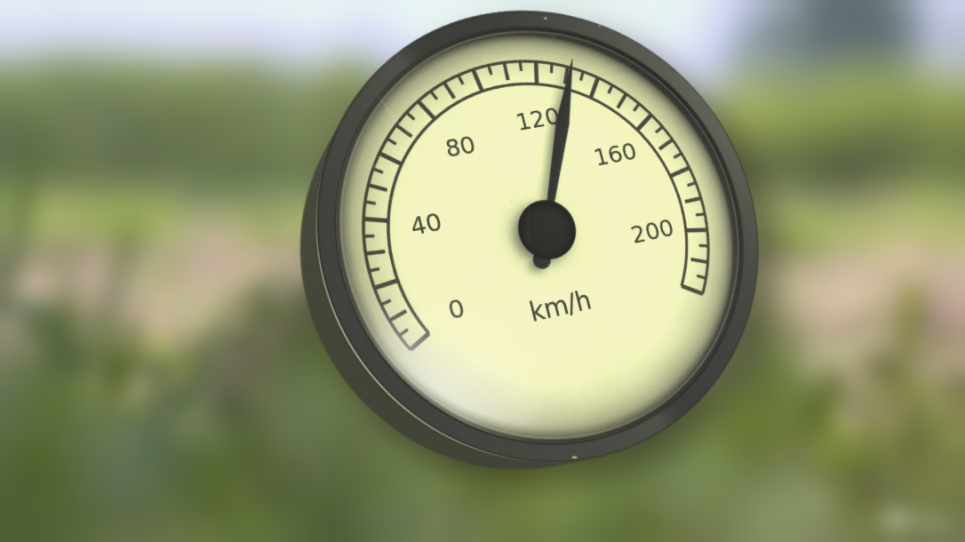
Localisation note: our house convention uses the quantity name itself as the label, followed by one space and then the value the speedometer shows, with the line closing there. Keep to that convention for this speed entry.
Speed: 130 km/h
